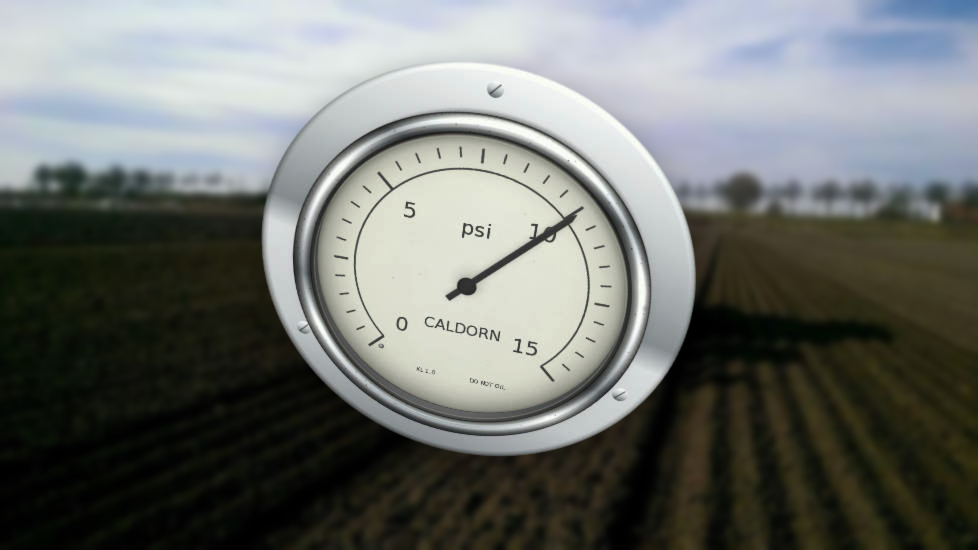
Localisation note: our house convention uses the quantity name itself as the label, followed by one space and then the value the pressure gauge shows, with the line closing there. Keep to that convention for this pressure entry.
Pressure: 10 psi
